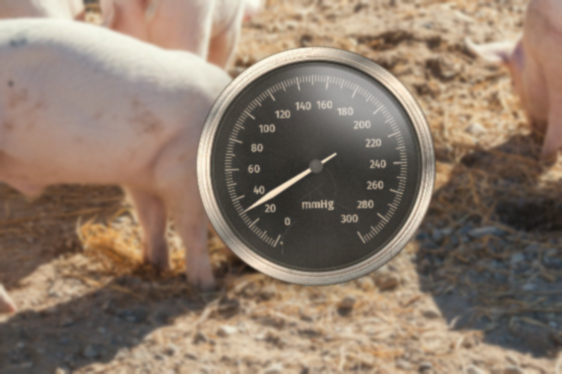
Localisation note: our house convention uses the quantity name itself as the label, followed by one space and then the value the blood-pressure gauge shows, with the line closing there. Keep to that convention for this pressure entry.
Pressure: 30 mmHg
